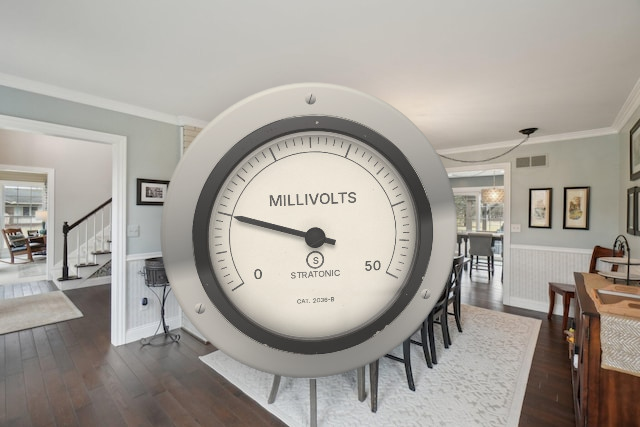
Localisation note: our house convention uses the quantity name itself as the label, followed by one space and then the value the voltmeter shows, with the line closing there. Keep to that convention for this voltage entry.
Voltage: 10 mV
